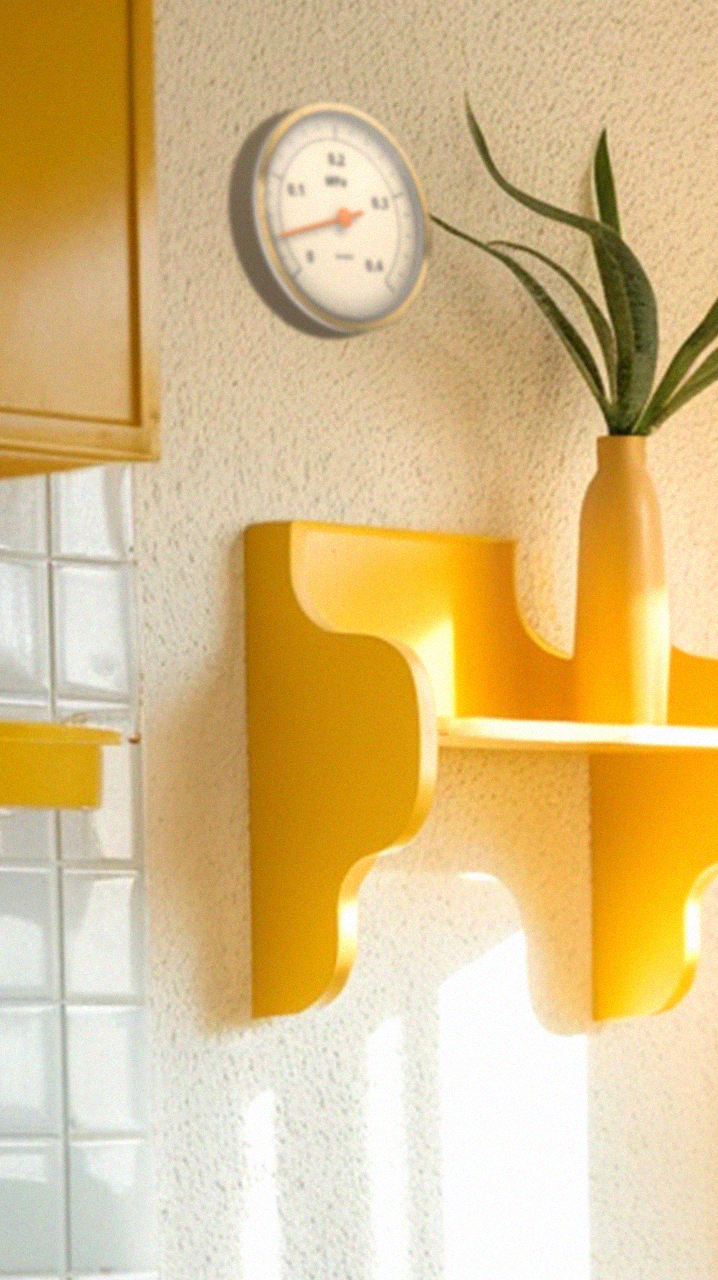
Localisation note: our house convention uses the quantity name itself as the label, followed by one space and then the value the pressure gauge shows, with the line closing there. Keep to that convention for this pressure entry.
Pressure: 0.04 MPa
